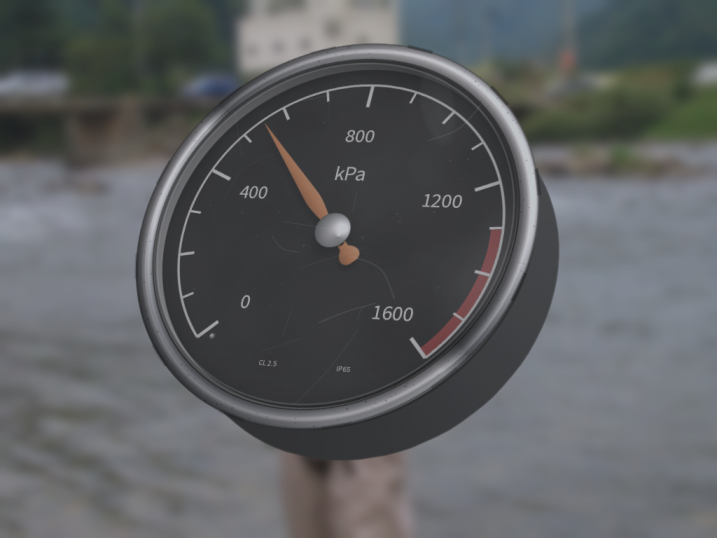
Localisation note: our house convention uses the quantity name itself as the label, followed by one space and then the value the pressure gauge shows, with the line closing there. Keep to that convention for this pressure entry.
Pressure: 550 kPa
